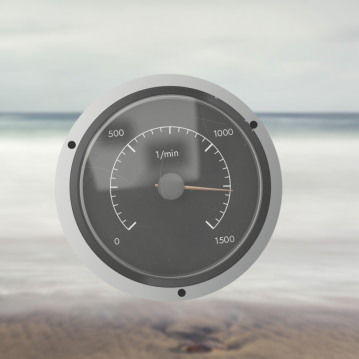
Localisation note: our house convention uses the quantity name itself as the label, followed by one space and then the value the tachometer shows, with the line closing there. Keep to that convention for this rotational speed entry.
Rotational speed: 1275 rpm
